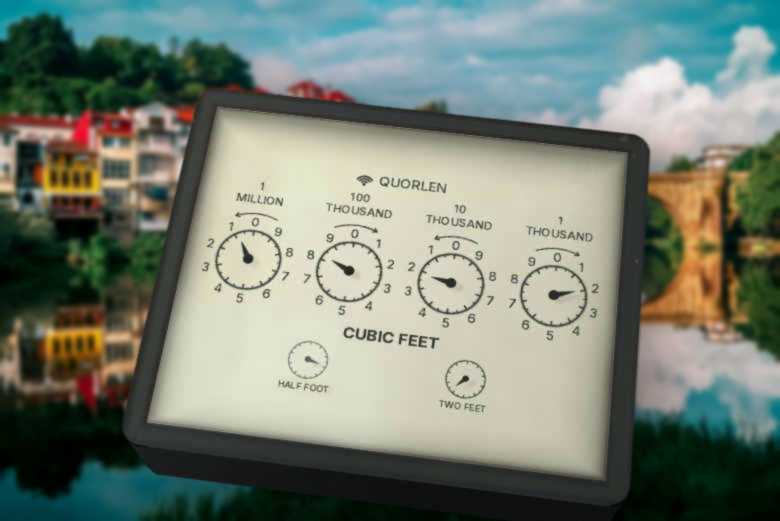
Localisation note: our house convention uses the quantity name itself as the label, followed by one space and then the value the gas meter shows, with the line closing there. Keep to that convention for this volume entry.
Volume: 82200 ft³
